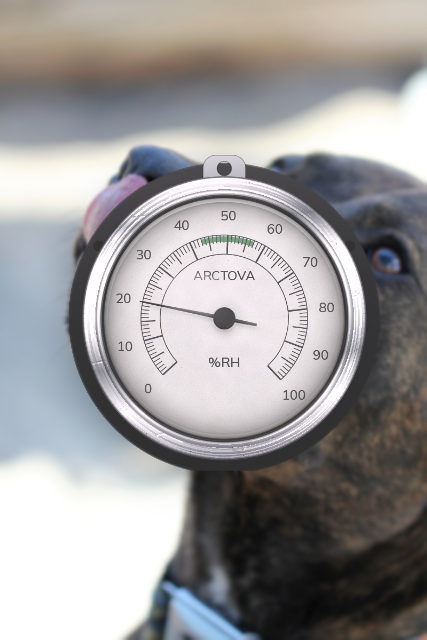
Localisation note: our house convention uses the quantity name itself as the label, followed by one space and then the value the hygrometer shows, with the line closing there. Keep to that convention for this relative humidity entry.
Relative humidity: 20 %
